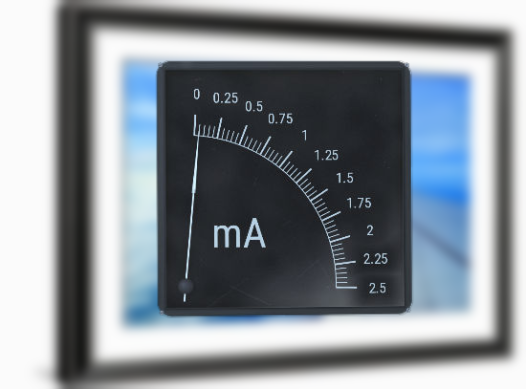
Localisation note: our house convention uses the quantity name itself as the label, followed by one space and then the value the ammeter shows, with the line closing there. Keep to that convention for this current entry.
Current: 0.05 mA
